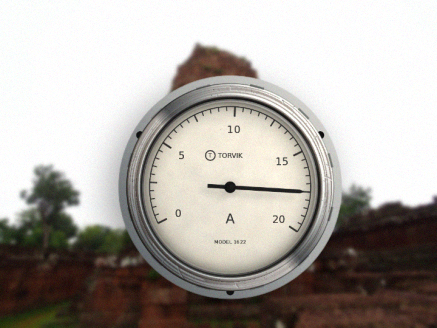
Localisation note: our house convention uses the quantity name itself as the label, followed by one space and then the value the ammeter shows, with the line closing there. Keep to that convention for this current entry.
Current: 17.5 A
